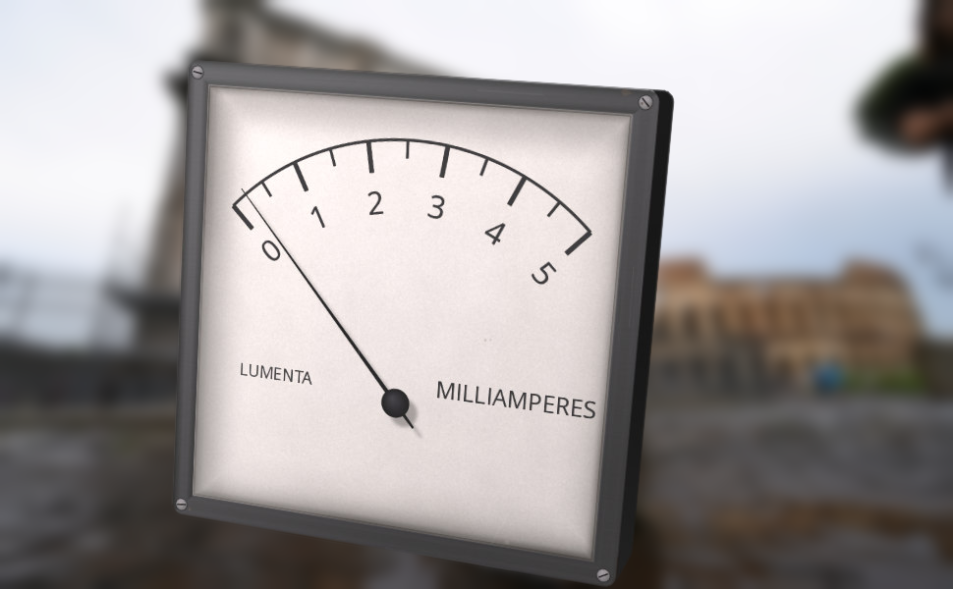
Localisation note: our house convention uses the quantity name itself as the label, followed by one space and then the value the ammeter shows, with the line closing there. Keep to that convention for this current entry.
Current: 0.25 mA
